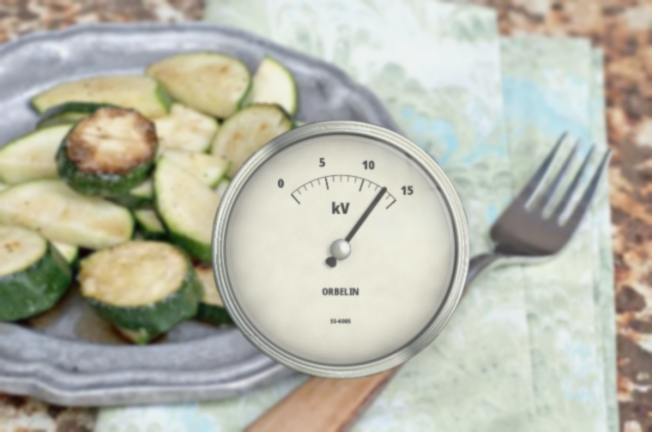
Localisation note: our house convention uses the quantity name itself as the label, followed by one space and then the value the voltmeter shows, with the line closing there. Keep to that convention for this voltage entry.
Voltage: 13 kV
